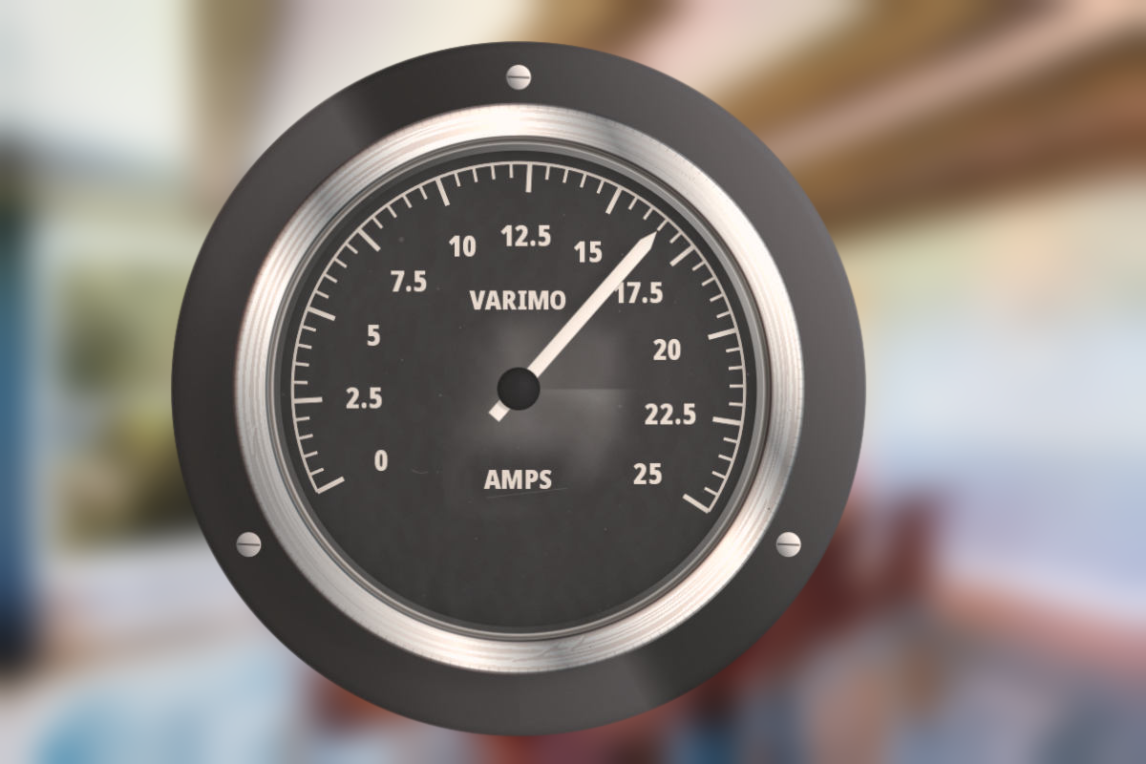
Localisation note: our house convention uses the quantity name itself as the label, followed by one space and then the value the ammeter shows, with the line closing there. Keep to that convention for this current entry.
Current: 16.5 A
